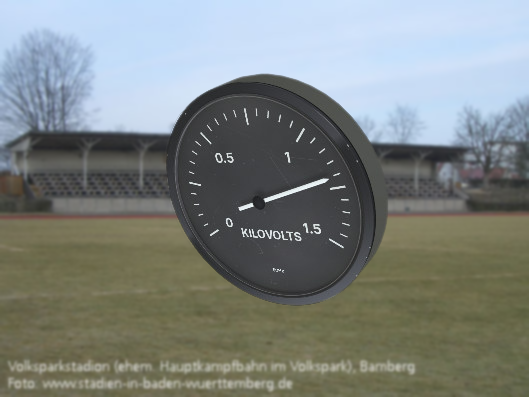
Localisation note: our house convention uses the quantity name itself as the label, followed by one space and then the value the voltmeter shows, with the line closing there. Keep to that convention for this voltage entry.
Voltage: 1.2 kV
